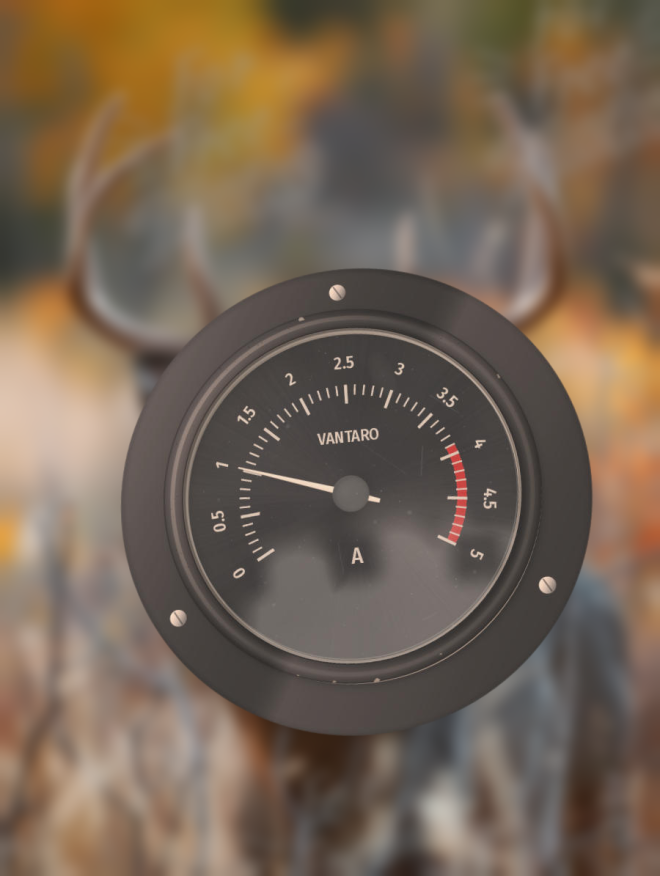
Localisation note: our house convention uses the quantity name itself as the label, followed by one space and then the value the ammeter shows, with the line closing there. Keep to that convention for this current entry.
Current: 1 A
